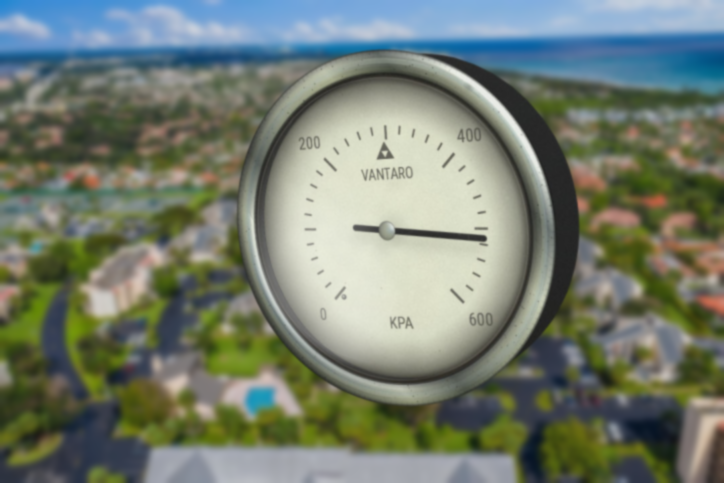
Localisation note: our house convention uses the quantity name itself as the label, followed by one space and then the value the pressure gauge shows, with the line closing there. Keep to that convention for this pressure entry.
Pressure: 510 kPa
